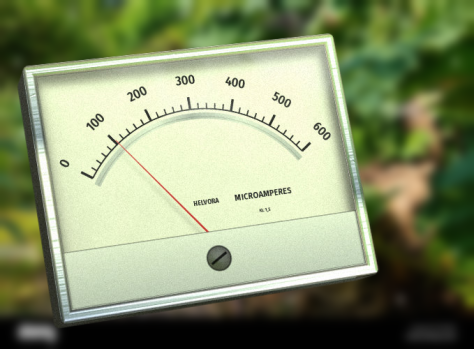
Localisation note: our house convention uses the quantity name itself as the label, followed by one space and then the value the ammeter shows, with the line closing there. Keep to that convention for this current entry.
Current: 100 µA
